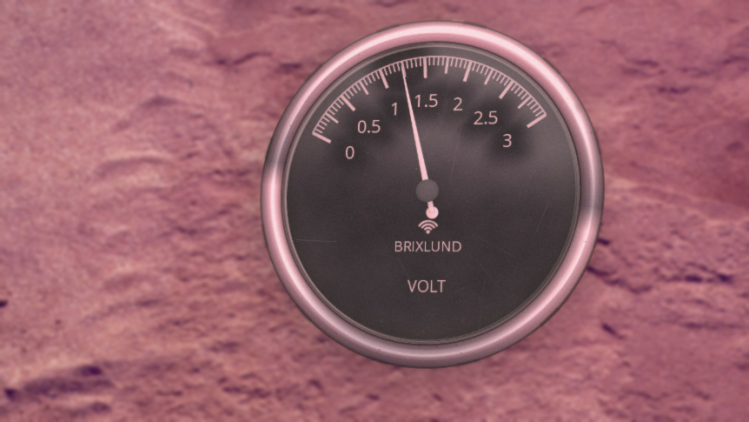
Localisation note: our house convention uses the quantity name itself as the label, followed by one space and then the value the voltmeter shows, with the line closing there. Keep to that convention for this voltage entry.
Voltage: 1.25 V
